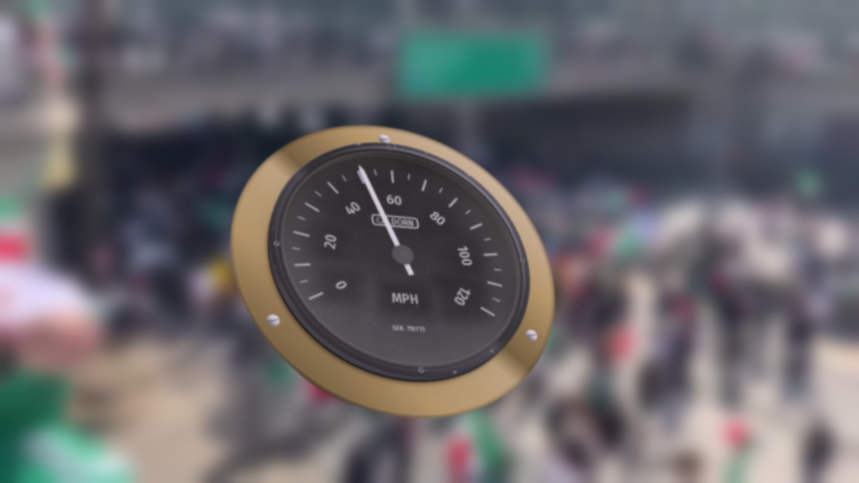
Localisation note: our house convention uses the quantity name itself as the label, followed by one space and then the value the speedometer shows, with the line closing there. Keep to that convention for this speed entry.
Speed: 50 mph
